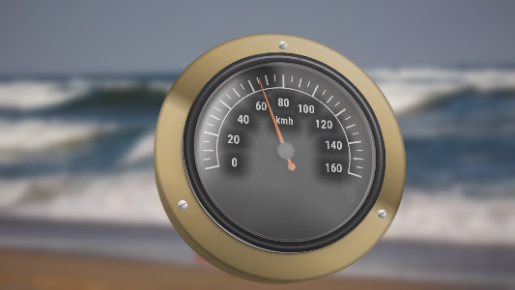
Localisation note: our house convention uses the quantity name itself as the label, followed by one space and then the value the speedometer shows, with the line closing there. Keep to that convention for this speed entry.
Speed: 65 km/h
